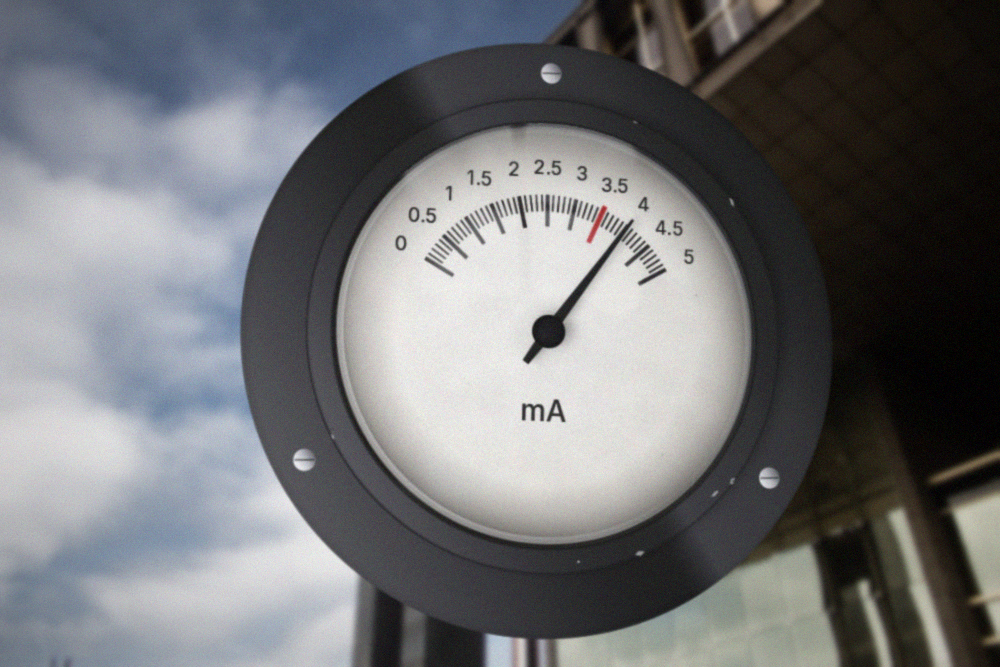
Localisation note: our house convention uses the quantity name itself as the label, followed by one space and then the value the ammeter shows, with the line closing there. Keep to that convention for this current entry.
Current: 4 mA
